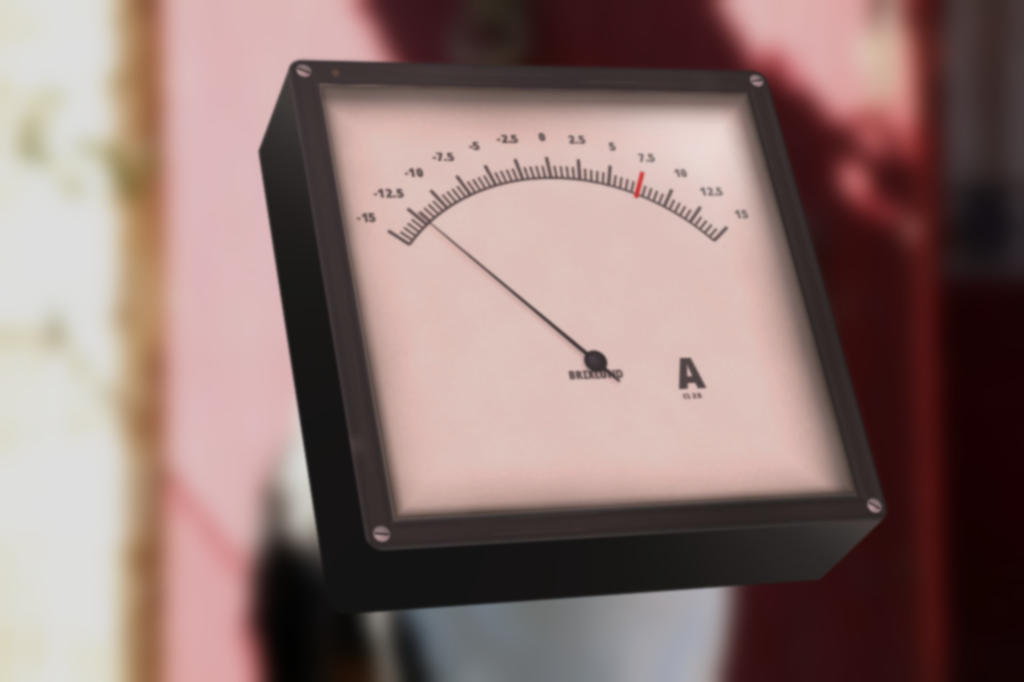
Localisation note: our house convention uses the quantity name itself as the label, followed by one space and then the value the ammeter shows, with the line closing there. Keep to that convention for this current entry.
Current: -12.5 A
